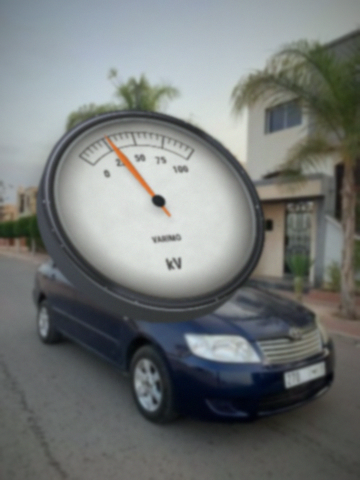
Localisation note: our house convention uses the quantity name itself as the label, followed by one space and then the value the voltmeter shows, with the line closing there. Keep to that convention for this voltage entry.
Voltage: 25 kV
